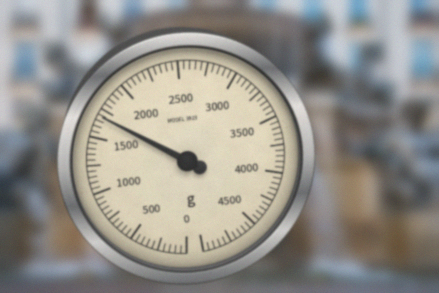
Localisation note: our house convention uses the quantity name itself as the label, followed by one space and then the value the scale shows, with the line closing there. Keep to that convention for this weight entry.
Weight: 1700 g
